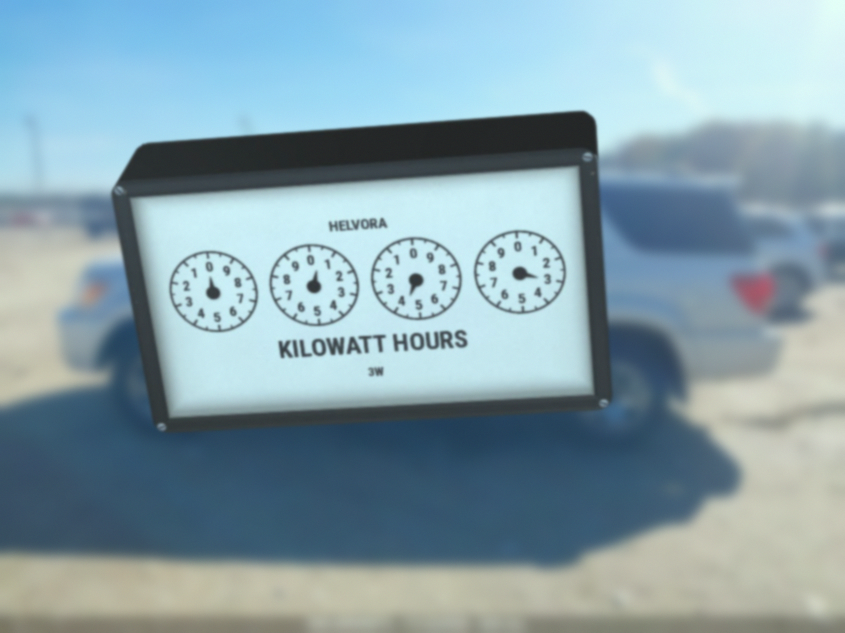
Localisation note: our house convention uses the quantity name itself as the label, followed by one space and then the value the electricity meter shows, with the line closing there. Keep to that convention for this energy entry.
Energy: 43 kWh
